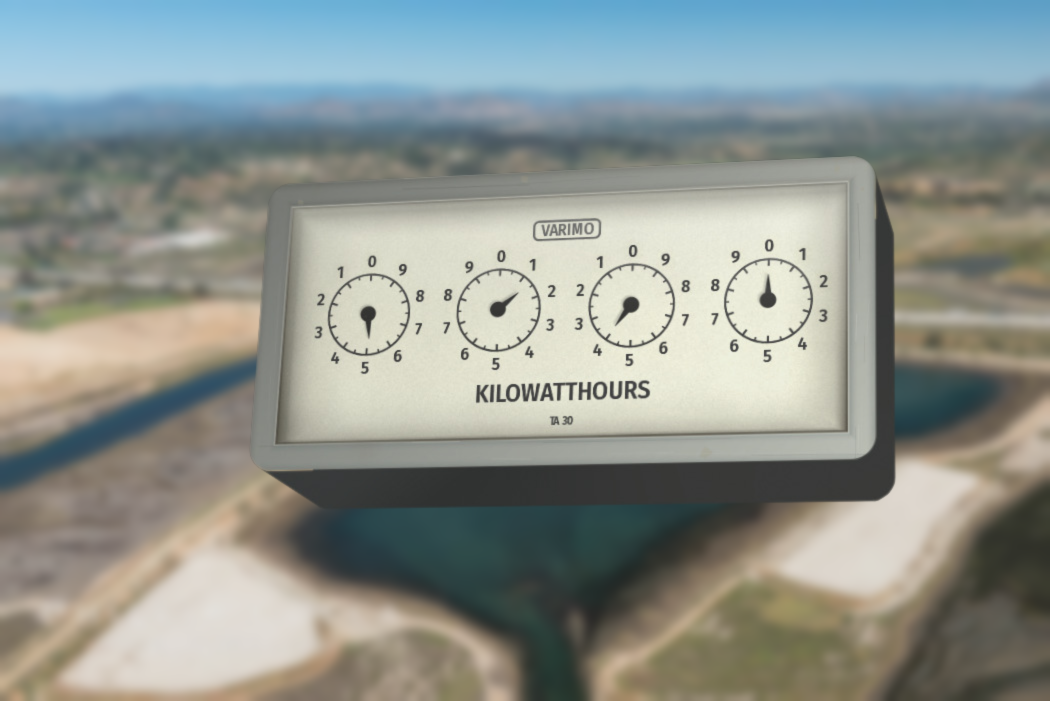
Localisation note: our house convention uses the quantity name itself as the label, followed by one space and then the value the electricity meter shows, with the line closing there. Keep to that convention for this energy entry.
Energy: 5140 kWh
